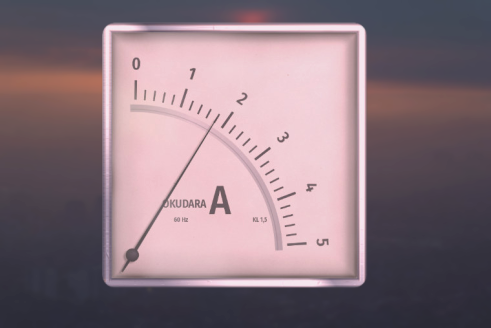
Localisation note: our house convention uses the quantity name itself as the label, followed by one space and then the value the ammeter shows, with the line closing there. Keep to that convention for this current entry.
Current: 1.8 A
